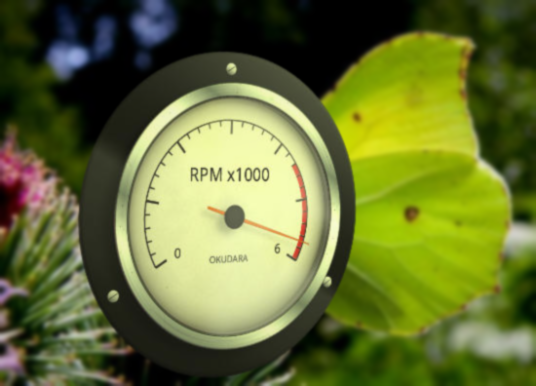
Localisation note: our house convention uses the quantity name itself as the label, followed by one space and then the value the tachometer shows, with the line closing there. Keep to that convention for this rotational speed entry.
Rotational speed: 5700 rpm
